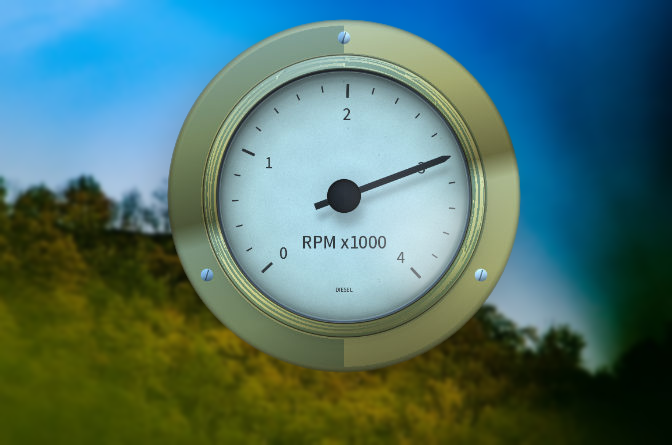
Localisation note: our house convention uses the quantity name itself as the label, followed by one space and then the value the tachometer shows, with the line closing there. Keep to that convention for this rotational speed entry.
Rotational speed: 3000 rpm
